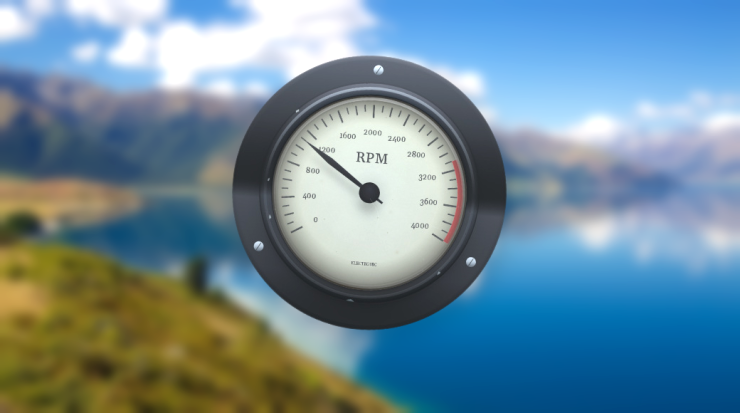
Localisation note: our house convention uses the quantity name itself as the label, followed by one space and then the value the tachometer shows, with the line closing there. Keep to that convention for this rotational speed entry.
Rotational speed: 1100 rpm
